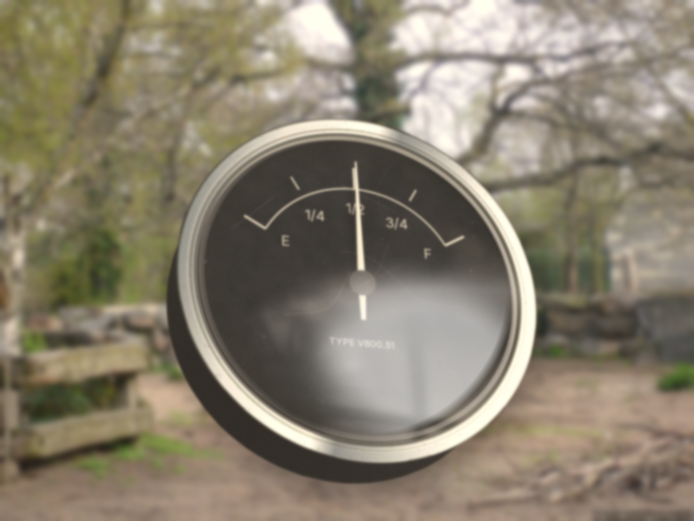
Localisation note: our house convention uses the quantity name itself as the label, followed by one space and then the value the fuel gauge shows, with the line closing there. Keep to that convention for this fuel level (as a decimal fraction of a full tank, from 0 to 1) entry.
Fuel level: 0.5
